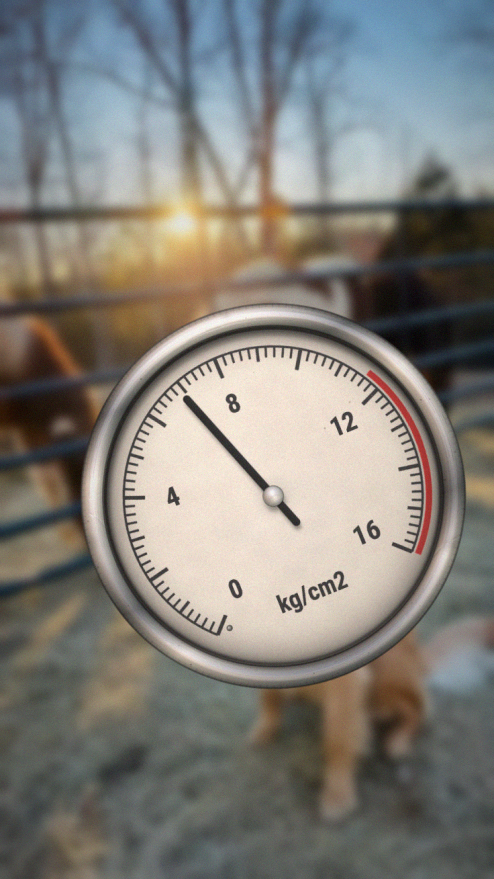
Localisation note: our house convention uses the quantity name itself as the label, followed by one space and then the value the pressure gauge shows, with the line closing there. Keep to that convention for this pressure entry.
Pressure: 6.9 kg/cm²
